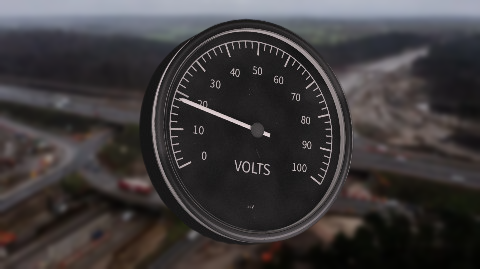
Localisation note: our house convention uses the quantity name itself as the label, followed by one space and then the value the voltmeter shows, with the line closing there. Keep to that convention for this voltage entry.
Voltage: 18 V
